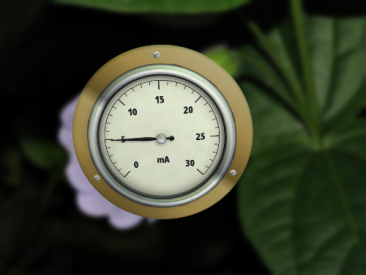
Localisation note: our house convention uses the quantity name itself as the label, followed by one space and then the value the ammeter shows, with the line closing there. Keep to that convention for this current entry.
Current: 5 mA
